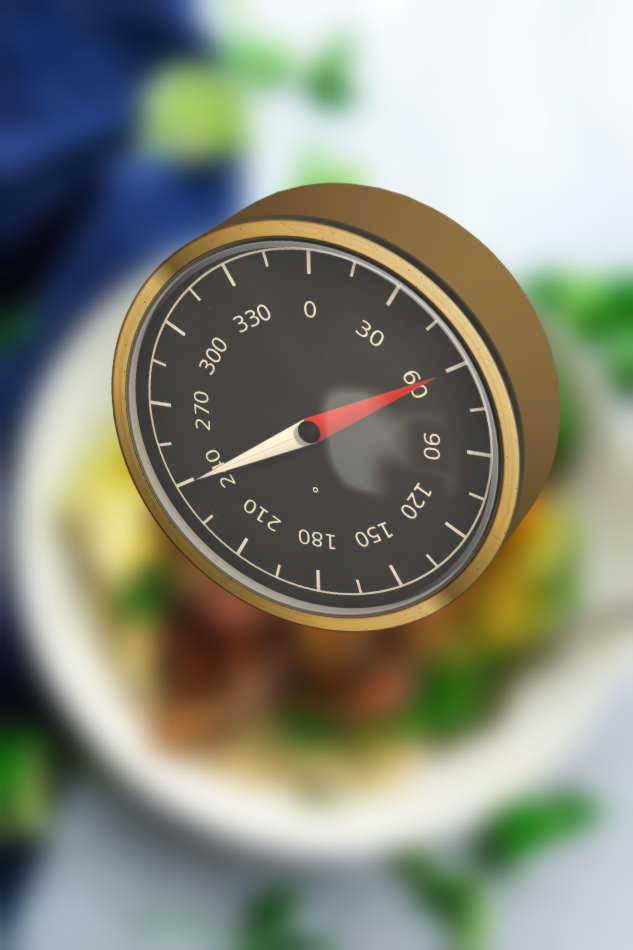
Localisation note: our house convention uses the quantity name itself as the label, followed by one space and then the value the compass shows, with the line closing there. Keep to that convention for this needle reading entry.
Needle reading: 60 °
